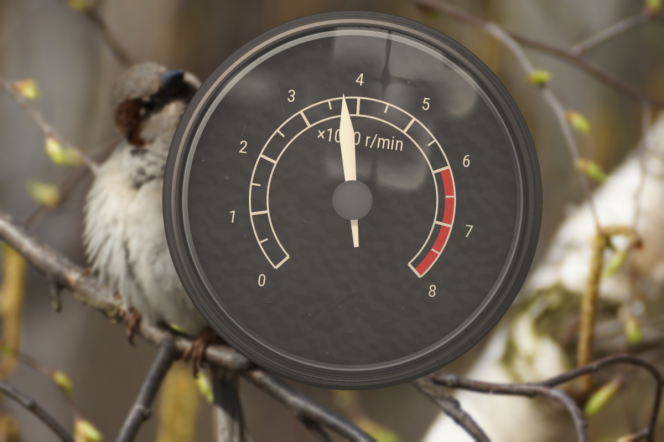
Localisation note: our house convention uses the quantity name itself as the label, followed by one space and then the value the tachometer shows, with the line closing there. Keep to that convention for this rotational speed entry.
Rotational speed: 3750 rpm
